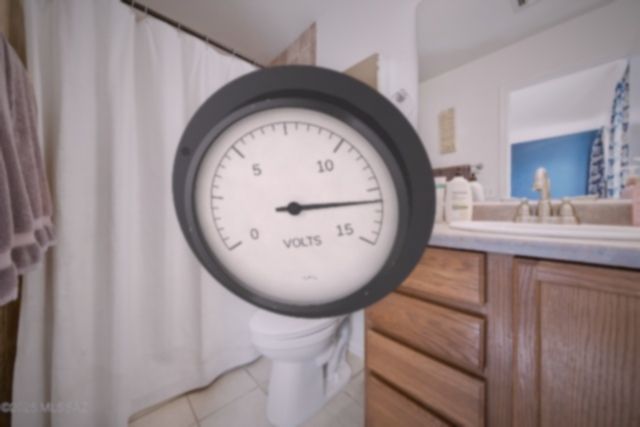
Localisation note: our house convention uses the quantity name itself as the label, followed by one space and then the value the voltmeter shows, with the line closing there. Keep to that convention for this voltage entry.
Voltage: 13 V
